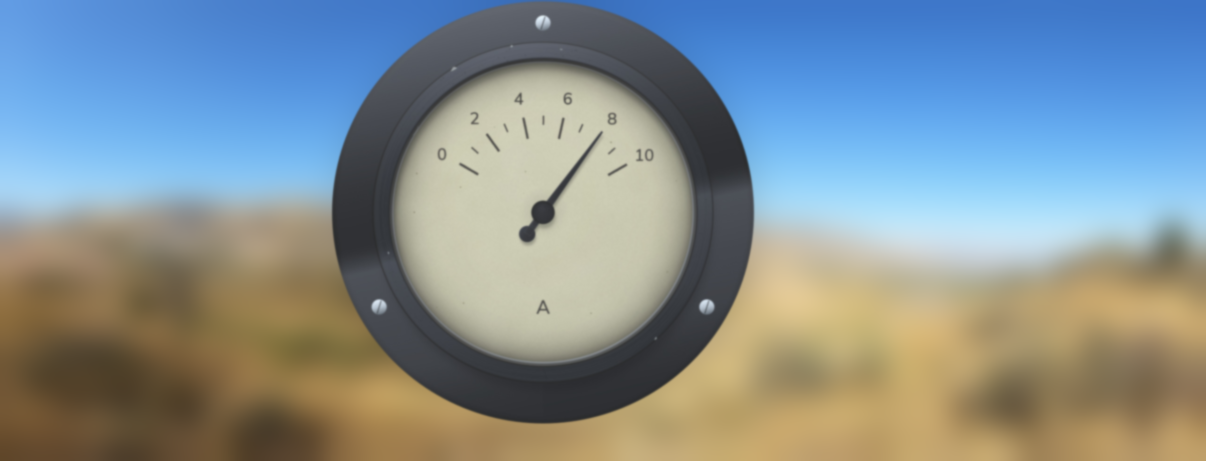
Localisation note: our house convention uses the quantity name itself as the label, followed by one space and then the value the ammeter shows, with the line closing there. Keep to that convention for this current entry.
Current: 8 A
